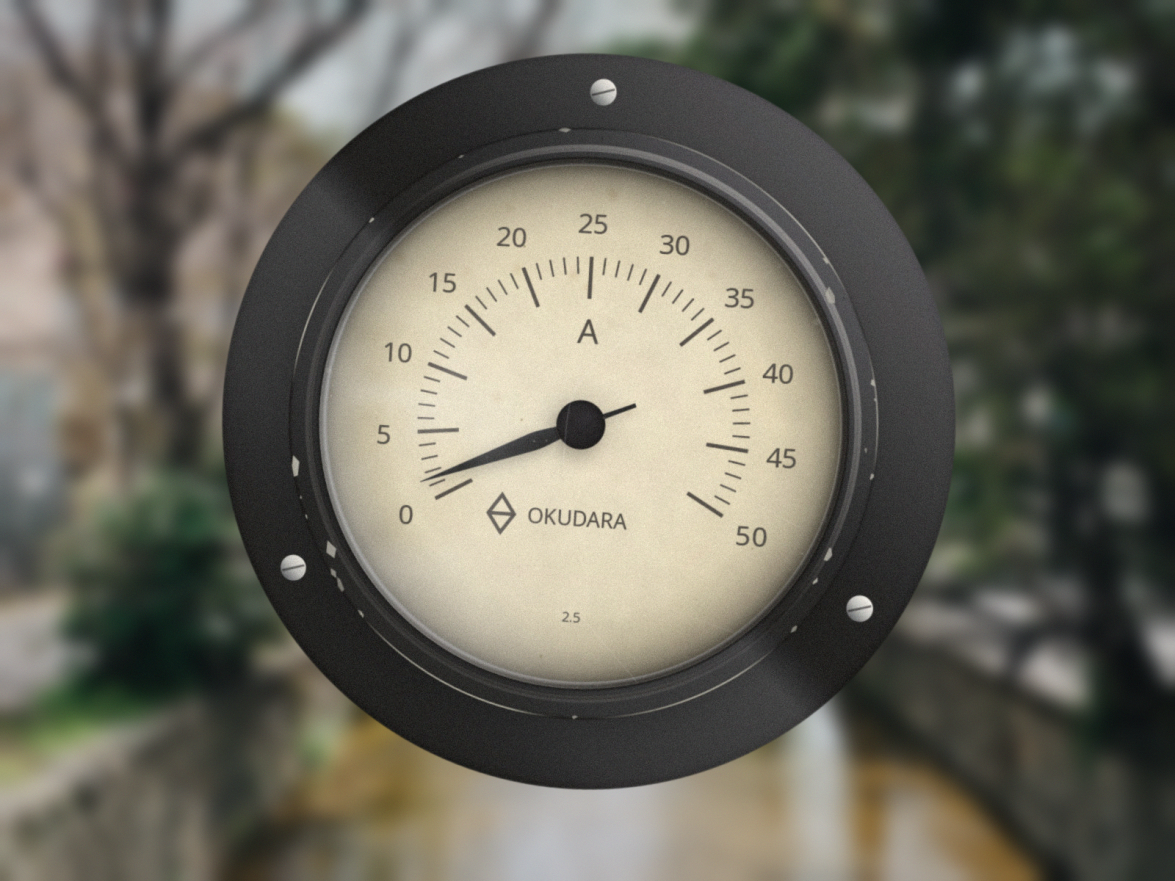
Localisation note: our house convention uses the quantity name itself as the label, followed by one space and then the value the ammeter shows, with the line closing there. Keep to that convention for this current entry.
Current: 1.5 A
